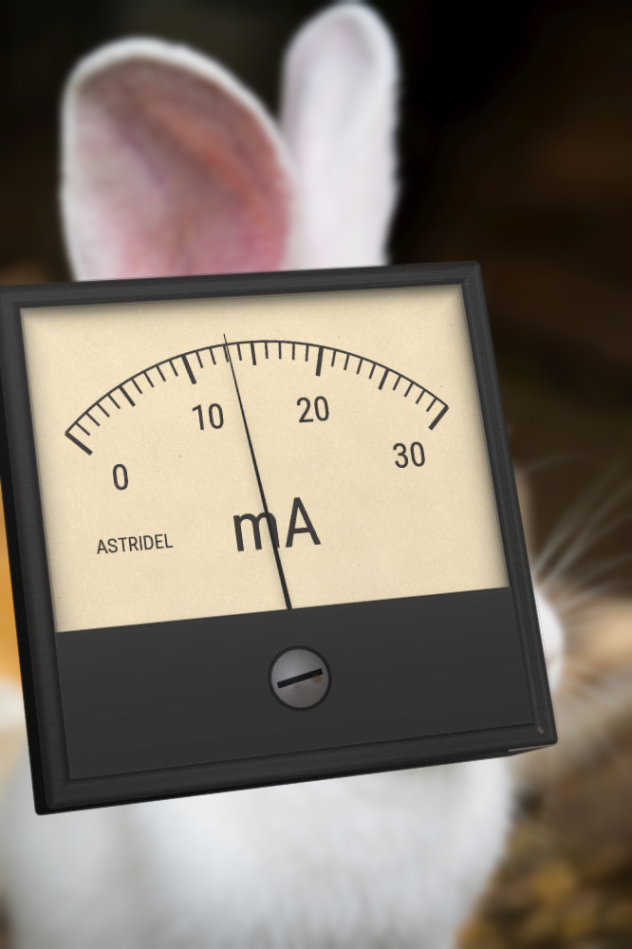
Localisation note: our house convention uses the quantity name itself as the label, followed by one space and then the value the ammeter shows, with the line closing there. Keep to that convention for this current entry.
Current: 13 mA
